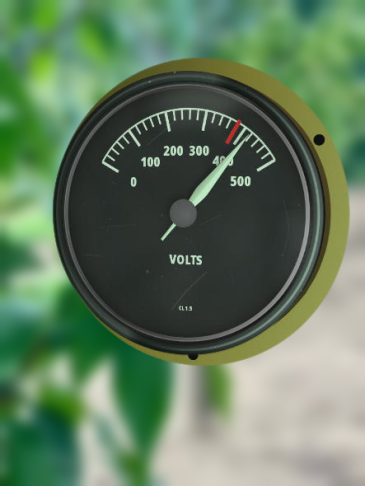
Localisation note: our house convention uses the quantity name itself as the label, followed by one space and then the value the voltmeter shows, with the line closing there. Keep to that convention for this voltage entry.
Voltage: 420 V
